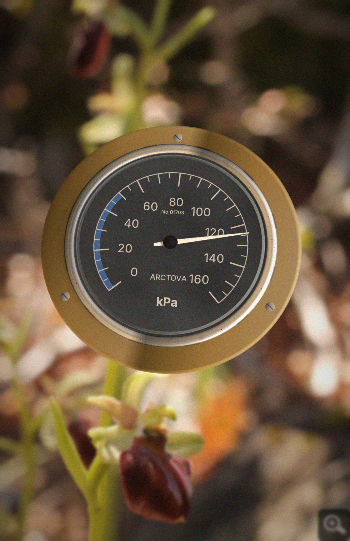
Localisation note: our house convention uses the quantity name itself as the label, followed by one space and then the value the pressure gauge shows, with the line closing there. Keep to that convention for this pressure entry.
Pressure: 125 kPa
